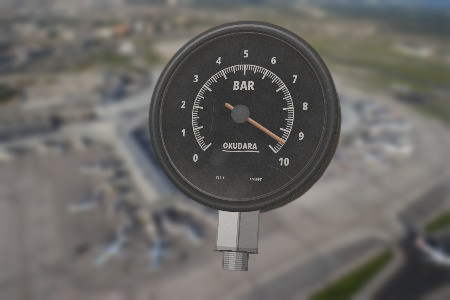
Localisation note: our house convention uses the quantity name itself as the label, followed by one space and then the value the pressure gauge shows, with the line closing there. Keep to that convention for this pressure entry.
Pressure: 9.5 bar
